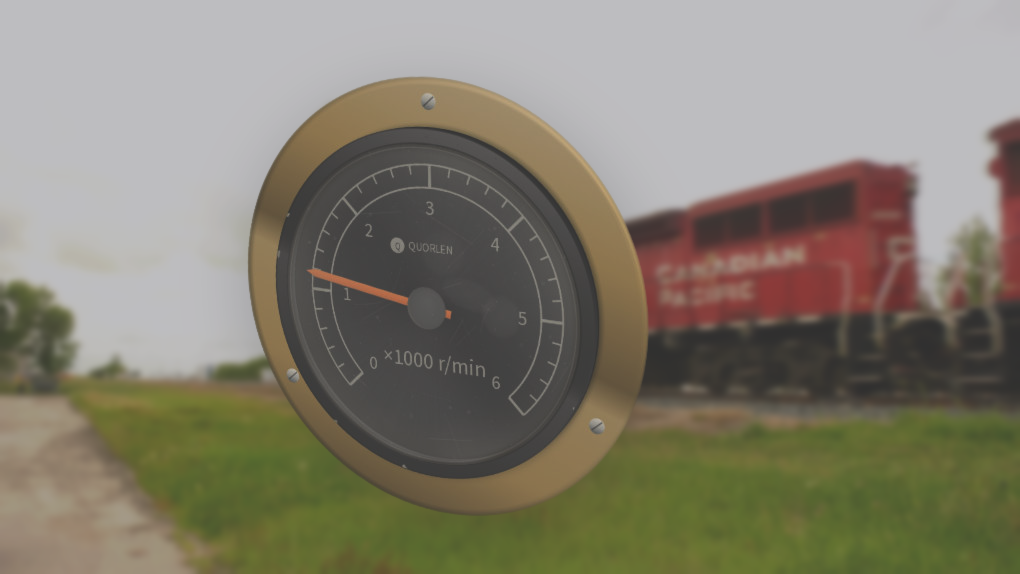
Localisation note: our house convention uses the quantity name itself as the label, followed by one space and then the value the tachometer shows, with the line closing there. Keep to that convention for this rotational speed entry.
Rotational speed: 1200 rpm
